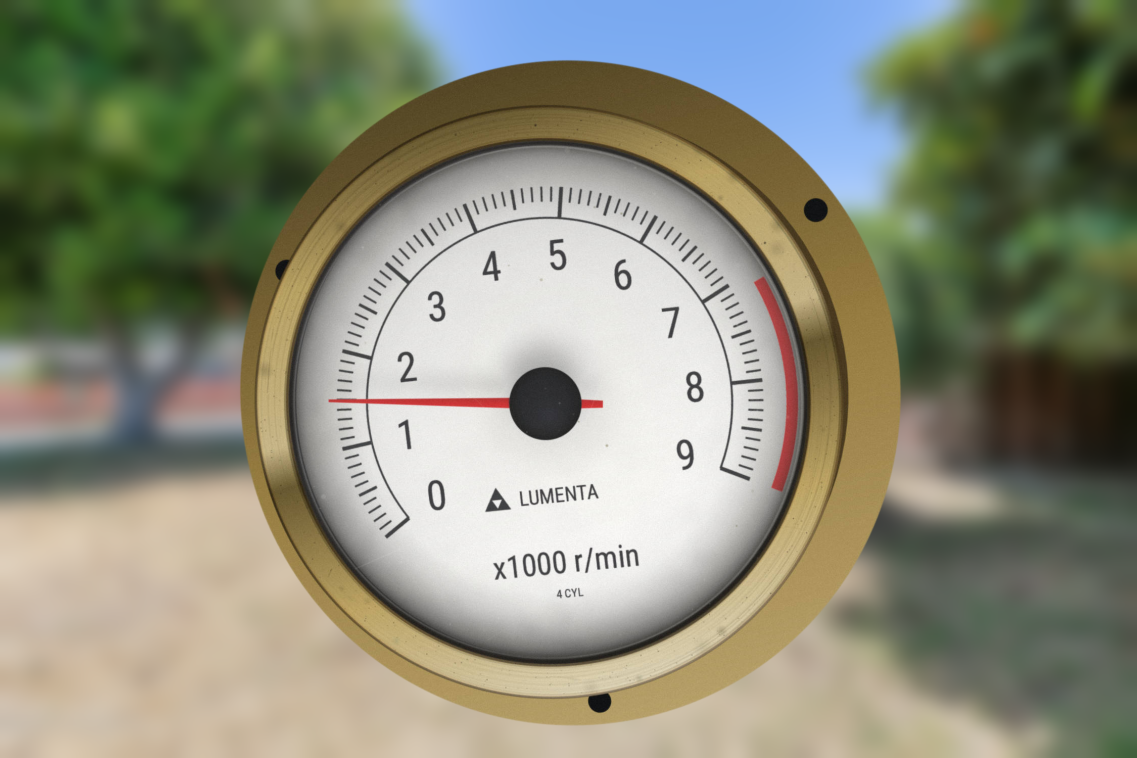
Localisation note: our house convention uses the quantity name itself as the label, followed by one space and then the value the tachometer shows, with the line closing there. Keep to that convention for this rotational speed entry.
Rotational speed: 1500 rpm
